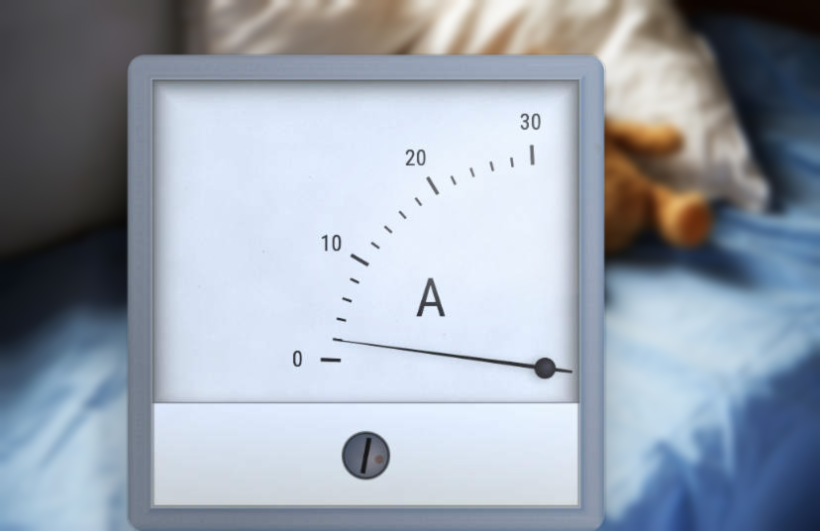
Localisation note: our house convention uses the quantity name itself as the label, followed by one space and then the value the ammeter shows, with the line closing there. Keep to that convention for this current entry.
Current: 2 A
